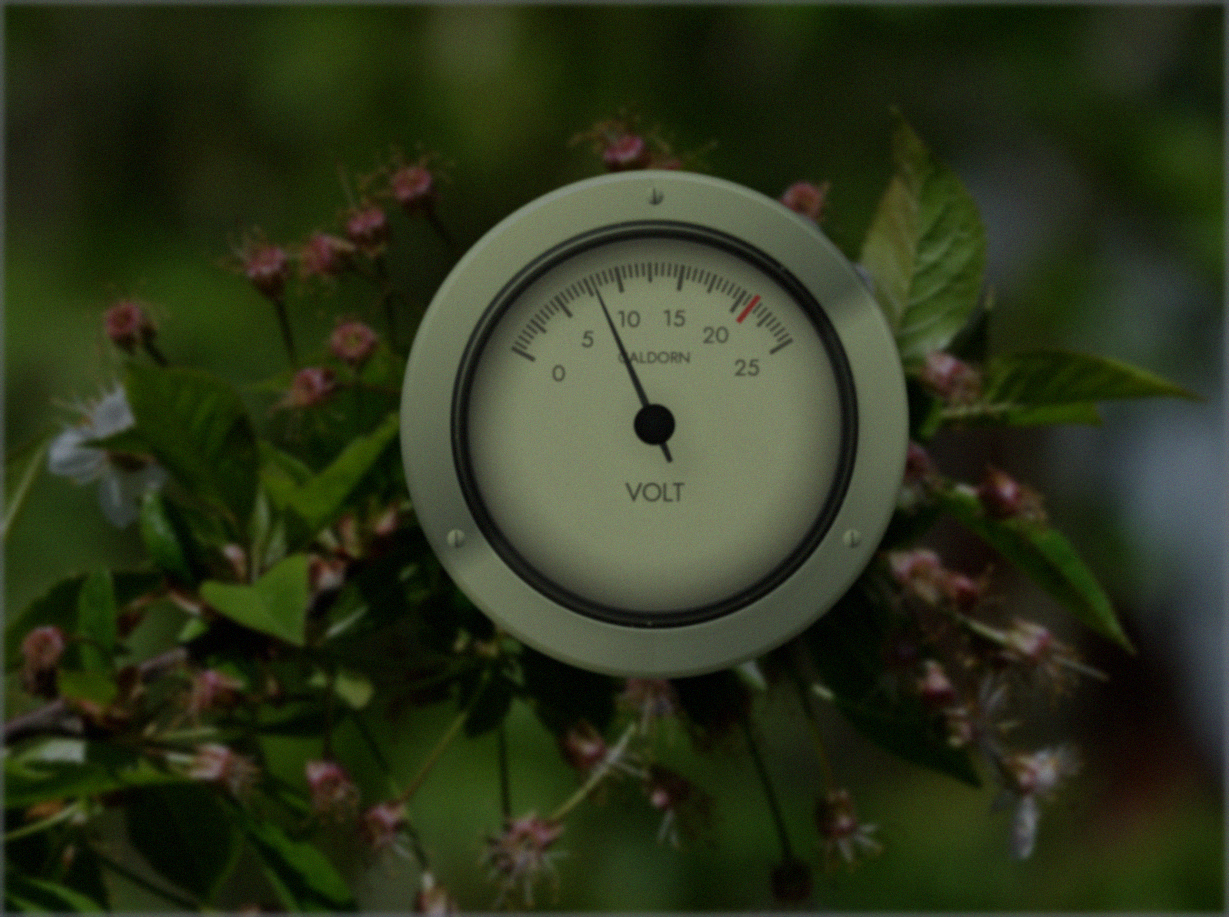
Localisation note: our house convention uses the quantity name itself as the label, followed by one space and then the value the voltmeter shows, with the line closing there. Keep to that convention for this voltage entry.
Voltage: 8 V
